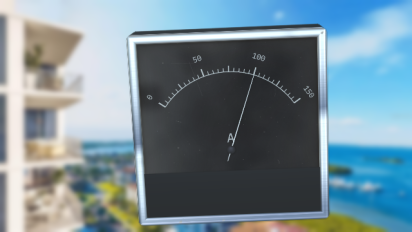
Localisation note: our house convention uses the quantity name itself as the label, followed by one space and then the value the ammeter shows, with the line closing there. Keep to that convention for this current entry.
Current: 100 A
